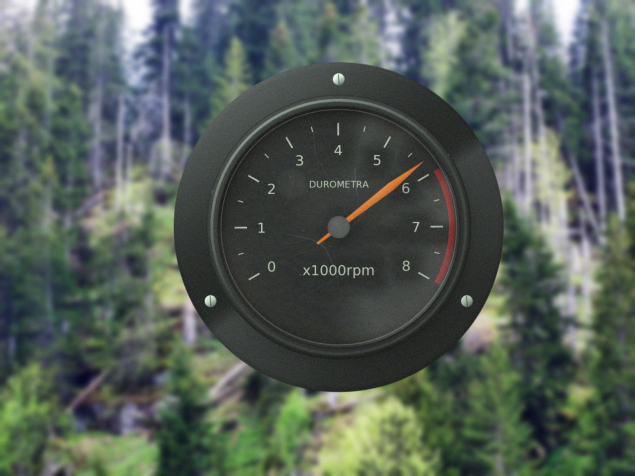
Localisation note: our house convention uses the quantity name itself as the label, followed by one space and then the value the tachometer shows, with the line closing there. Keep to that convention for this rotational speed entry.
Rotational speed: 5750 rpm
